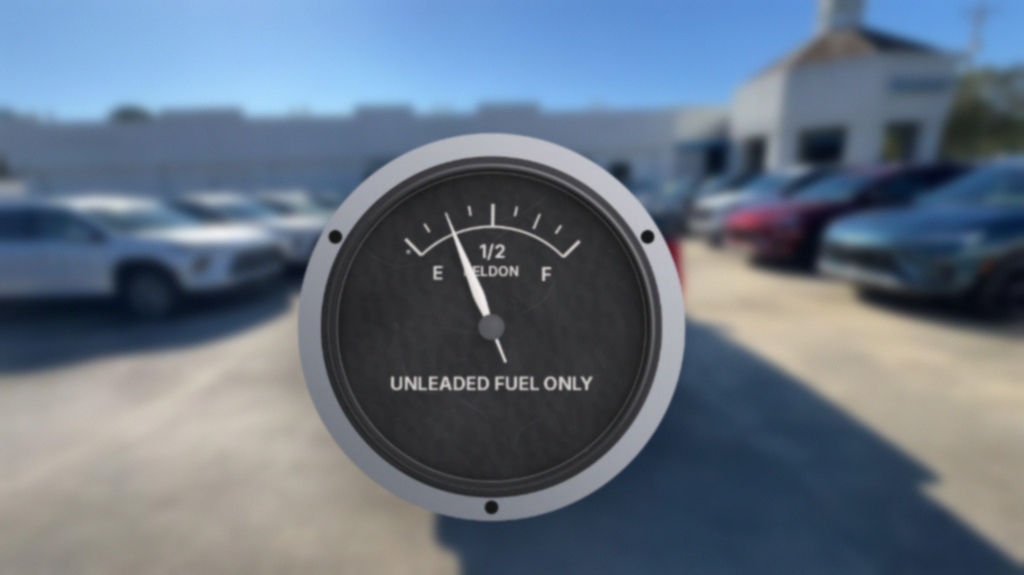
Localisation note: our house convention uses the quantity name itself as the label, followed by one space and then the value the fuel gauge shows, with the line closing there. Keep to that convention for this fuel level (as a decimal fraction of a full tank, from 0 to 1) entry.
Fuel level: 0.25
